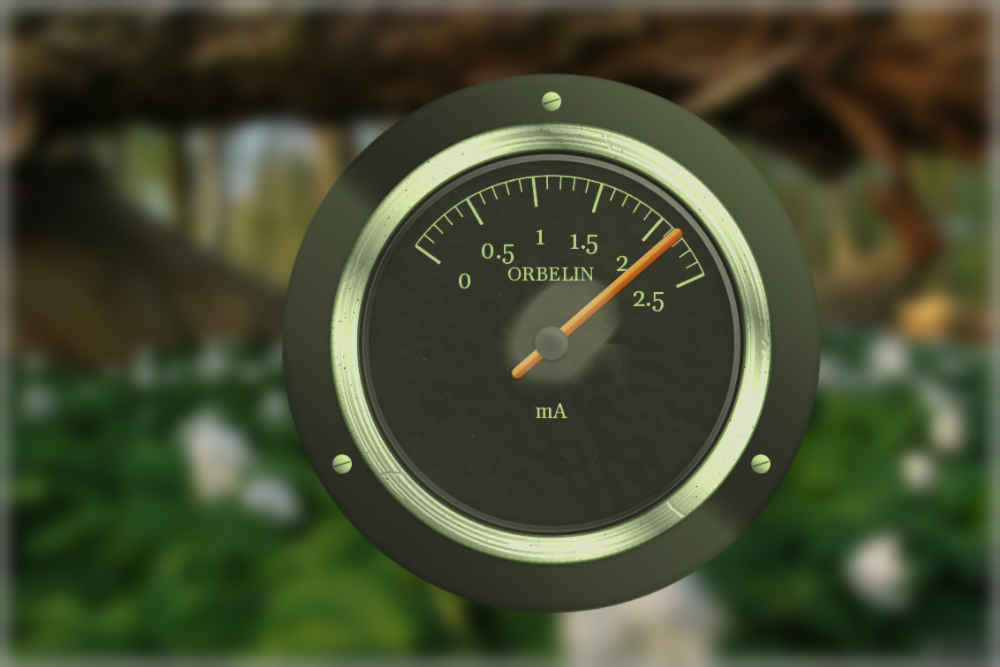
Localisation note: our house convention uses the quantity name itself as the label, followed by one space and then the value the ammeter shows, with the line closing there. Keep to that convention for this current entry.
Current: 2.15 mA
